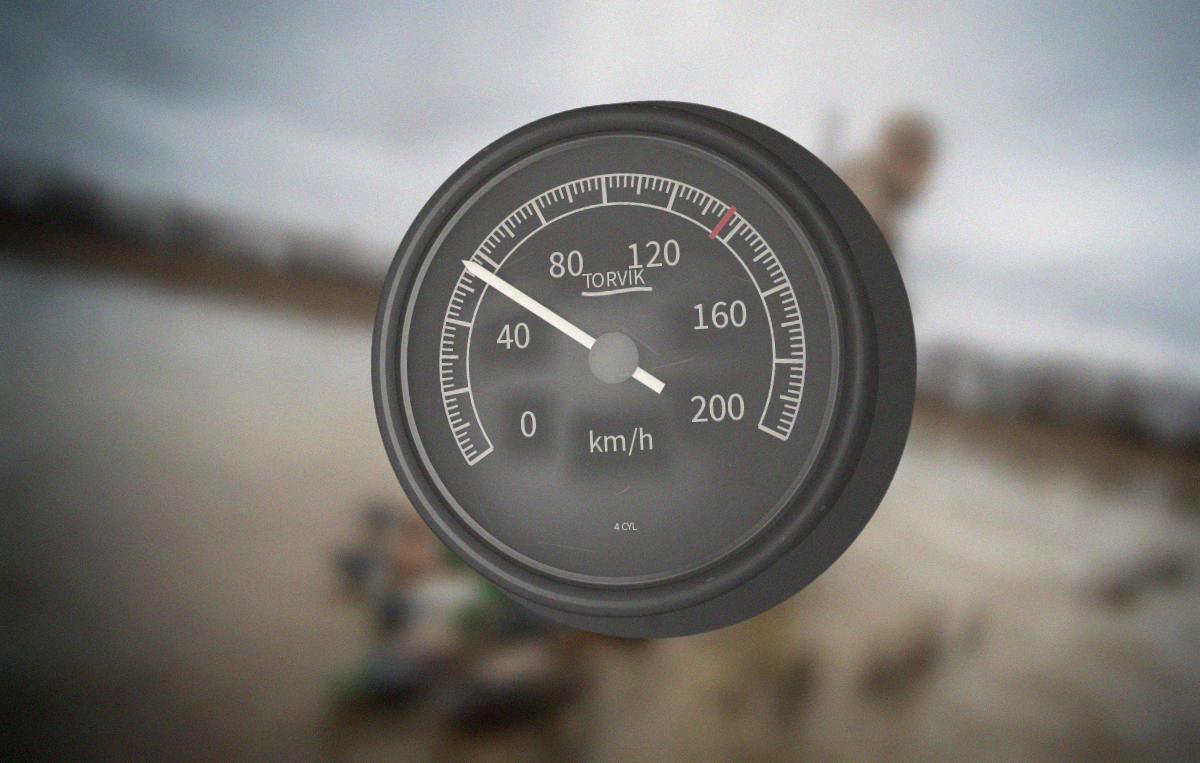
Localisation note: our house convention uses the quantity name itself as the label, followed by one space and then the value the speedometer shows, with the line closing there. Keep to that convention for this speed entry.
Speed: 56 km/h
